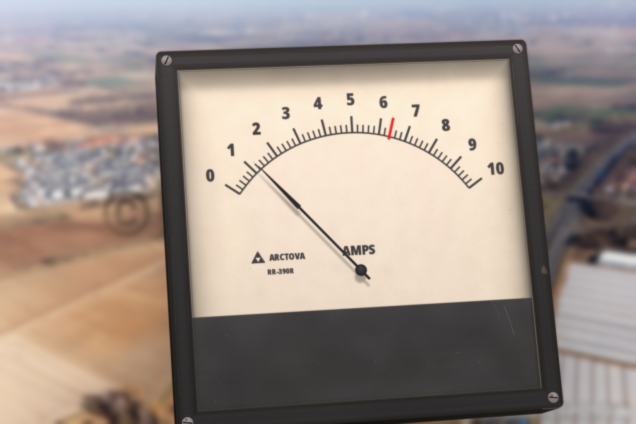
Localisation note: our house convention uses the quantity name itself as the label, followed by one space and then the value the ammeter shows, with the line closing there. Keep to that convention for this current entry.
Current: 1.2 A
